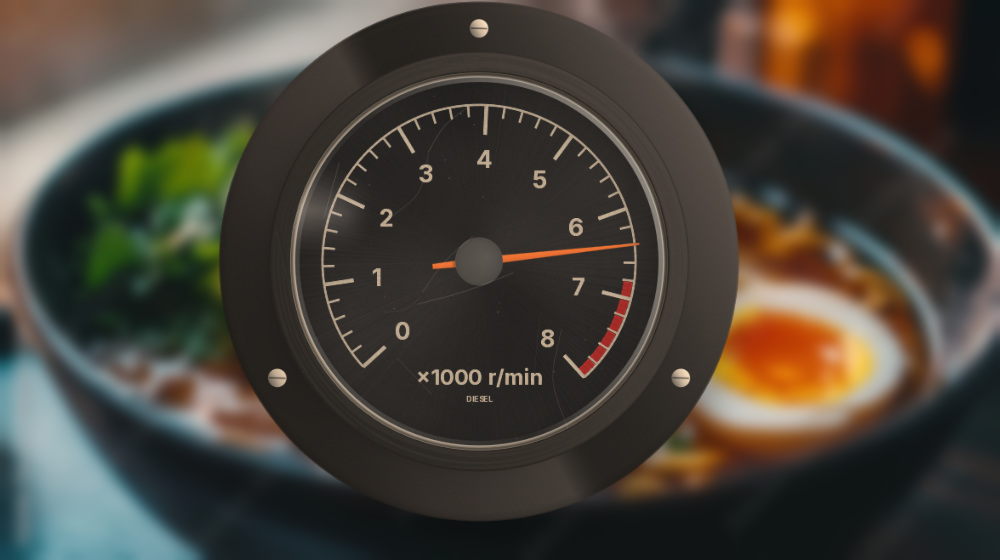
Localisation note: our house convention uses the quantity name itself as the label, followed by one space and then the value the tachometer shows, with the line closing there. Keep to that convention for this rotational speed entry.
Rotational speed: 6400 rpm
